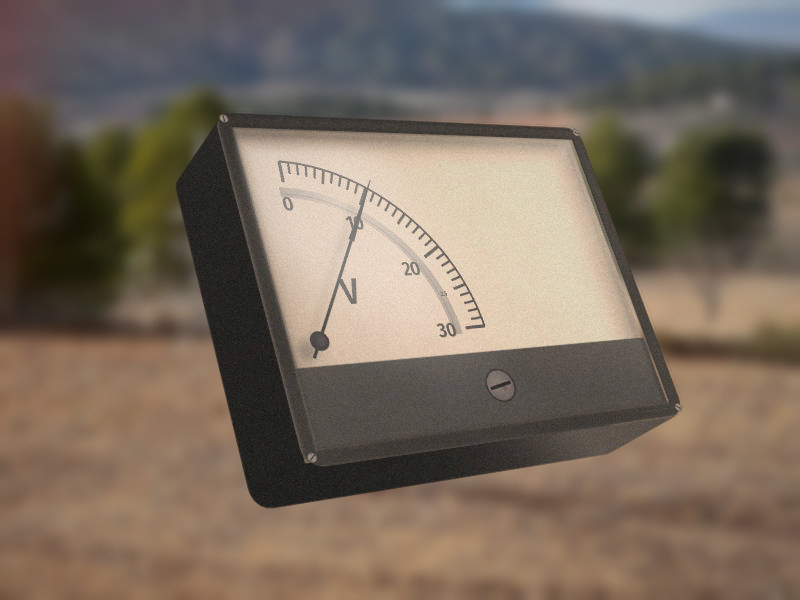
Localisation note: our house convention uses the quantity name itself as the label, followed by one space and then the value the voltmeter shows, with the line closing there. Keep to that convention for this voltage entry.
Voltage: 10 V
